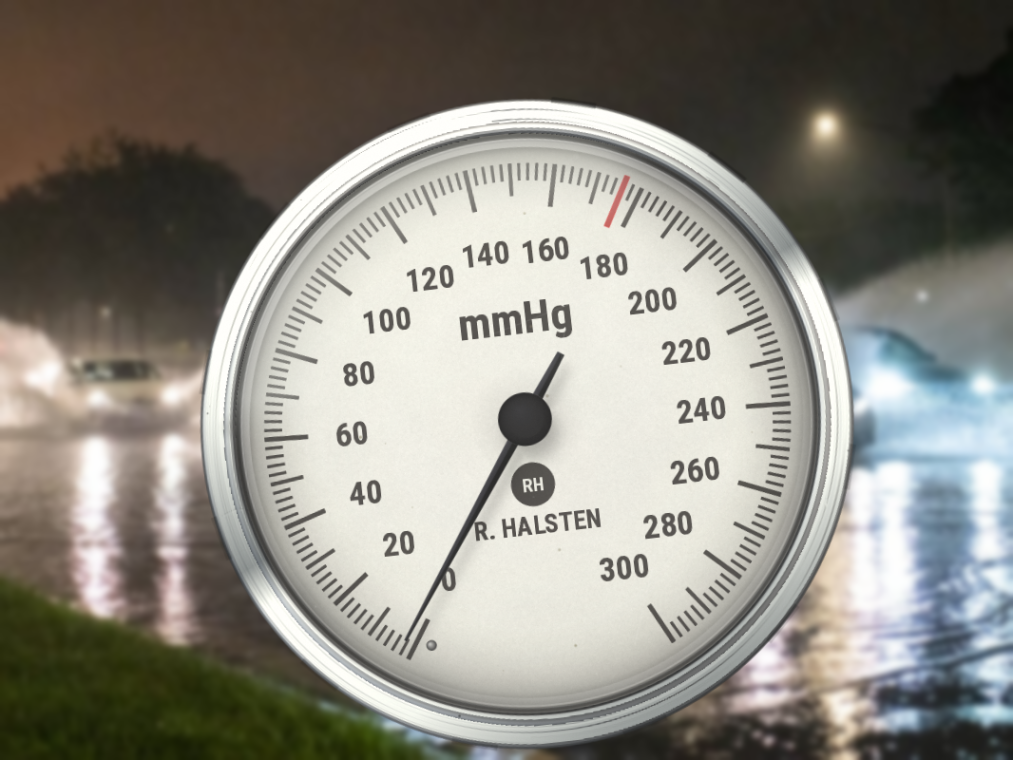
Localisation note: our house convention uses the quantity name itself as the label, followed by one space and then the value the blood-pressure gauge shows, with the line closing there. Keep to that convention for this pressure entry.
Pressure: 2 mmHg
